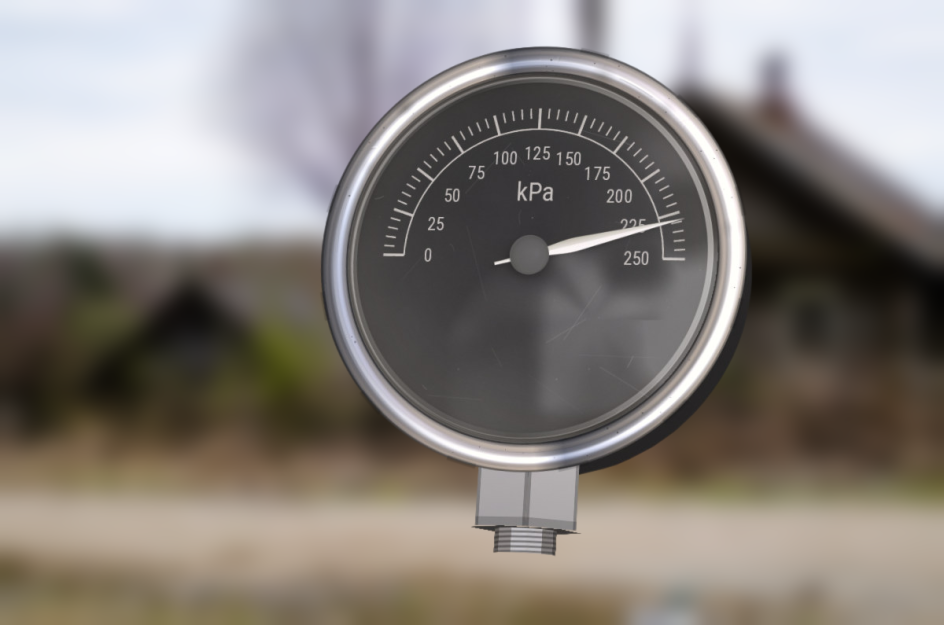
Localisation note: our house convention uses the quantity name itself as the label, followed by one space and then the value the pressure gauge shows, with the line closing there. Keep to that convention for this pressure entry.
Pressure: 230 kPa
